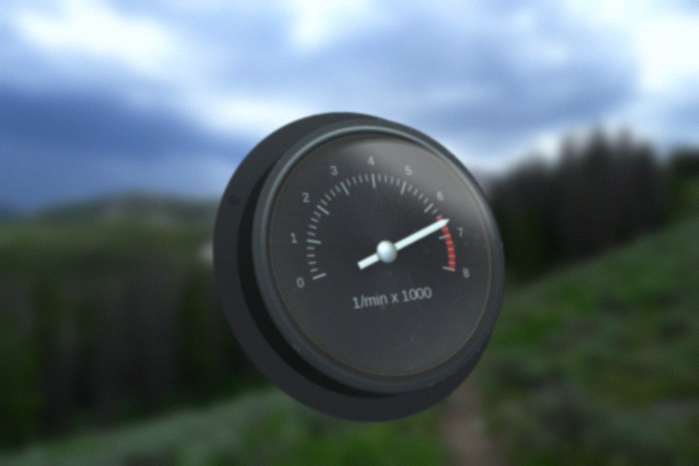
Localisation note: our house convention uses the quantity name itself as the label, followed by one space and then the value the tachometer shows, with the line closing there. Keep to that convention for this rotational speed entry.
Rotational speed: 6600 rpm
